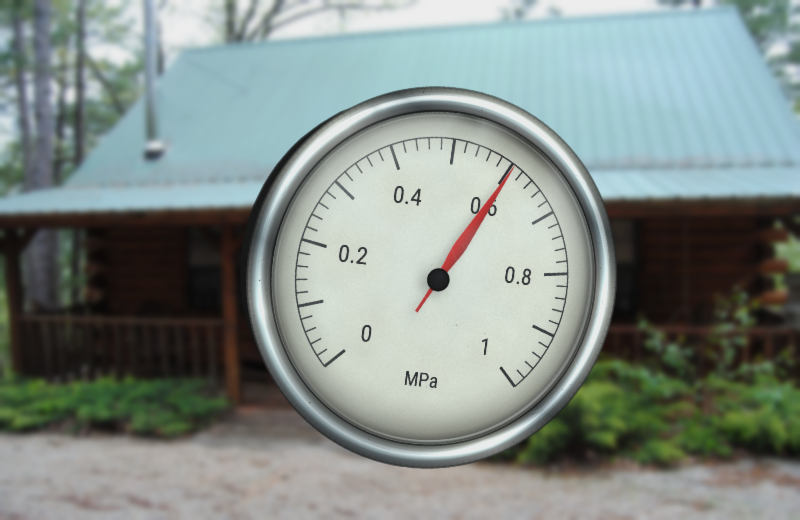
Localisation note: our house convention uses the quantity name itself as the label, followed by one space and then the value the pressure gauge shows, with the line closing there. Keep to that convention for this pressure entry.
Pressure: 0.6 MPa
